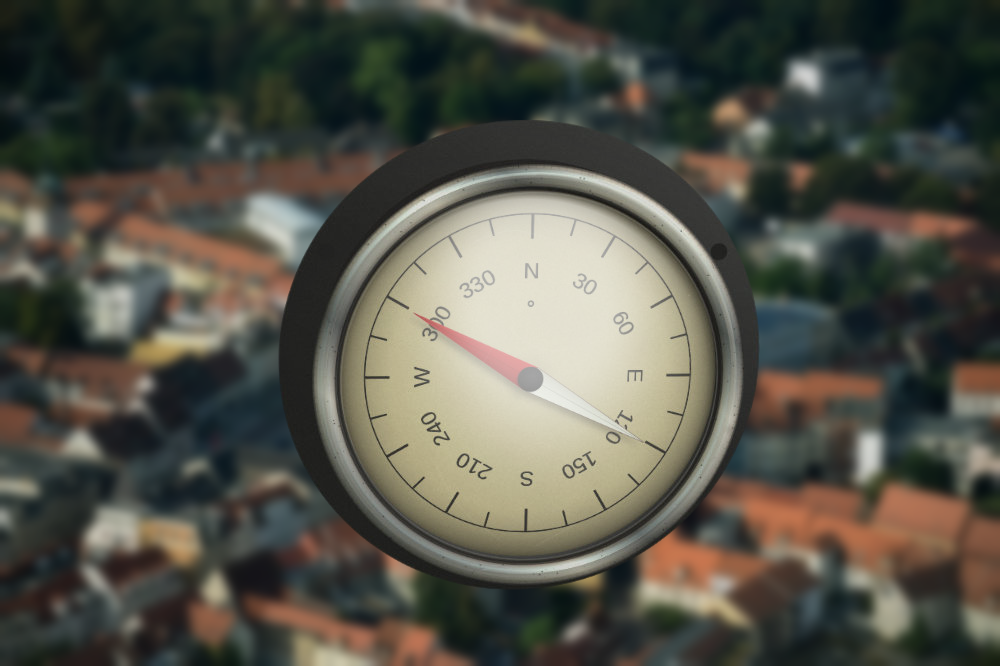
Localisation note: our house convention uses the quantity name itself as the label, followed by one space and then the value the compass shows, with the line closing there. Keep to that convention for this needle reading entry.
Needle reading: 300 °
